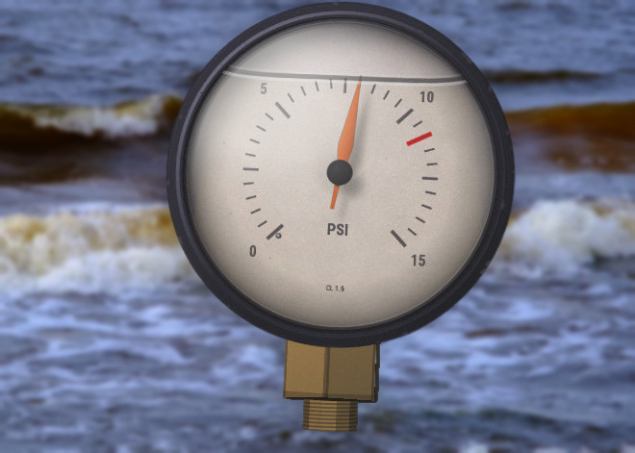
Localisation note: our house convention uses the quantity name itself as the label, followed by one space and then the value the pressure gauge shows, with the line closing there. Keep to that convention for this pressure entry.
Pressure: 8 psi
